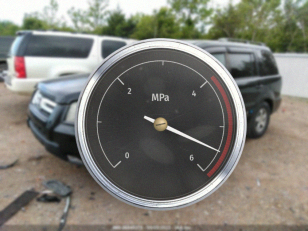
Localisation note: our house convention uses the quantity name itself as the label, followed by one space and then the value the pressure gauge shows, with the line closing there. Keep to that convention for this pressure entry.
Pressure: 5.5 MPa
